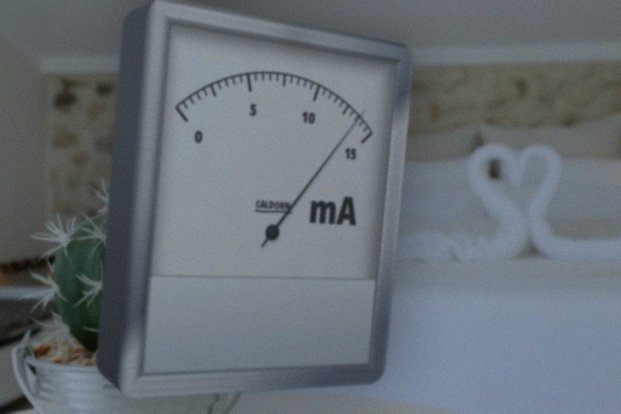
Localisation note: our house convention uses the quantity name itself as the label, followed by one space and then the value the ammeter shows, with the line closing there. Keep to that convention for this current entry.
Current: 13.5 mA
